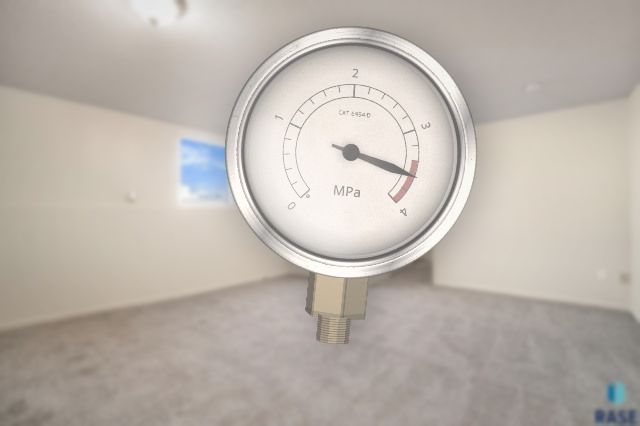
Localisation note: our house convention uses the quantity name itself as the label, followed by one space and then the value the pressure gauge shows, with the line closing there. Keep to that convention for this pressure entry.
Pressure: 3.6 MPa
